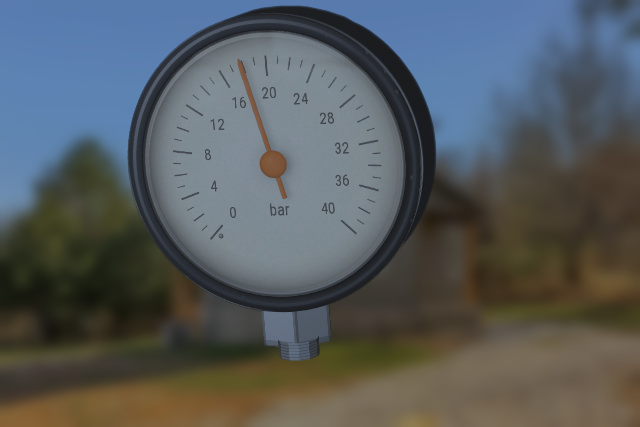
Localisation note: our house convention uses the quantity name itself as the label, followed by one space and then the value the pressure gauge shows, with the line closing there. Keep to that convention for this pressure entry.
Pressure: 18 bar
